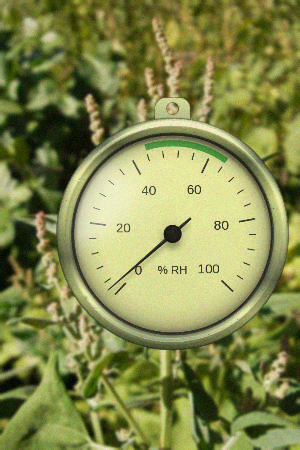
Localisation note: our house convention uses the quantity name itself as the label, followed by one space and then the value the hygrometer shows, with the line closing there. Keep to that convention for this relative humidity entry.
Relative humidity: 2 %
